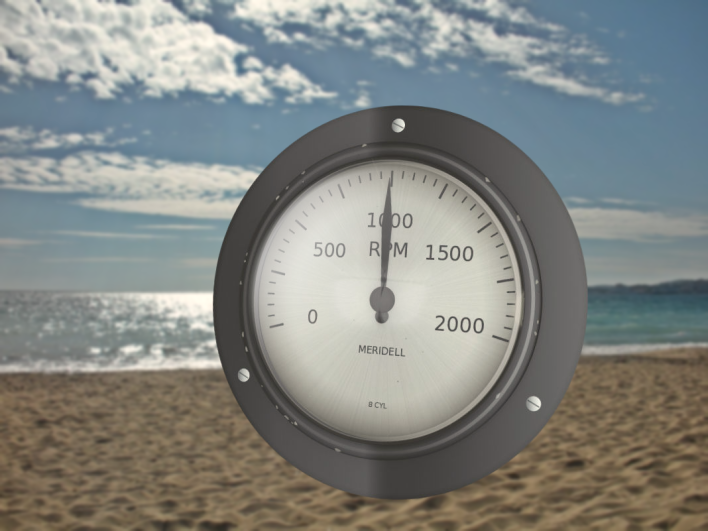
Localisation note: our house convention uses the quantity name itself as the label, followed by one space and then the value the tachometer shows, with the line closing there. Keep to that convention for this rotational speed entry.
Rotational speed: 1000 rpm
